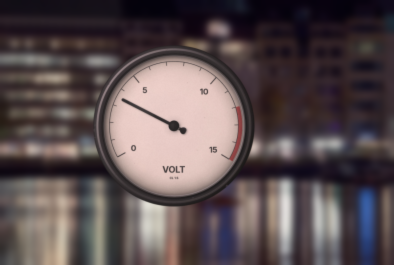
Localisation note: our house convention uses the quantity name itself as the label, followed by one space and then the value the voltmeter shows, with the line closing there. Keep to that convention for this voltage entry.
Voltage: 3.5 V
